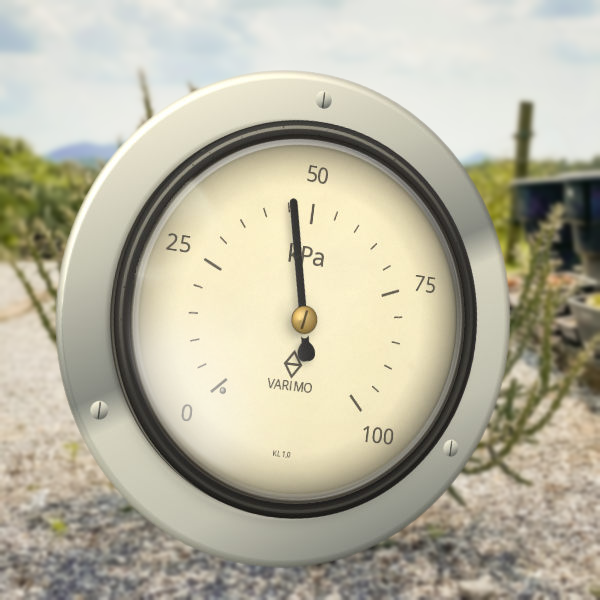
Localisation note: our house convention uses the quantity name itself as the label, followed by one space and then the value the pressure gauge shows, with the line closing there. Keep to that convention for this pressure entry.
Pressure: 45 kPa
